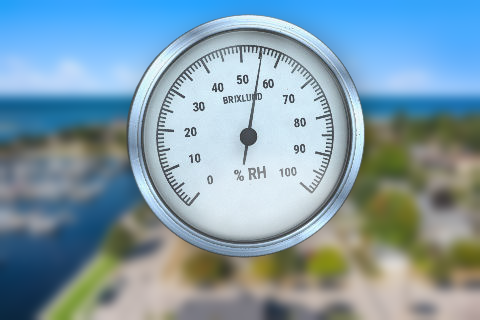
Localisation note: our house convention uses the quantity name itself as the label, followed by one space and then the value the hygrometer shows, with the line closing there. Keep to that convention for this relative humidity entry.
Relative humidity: 55 %
